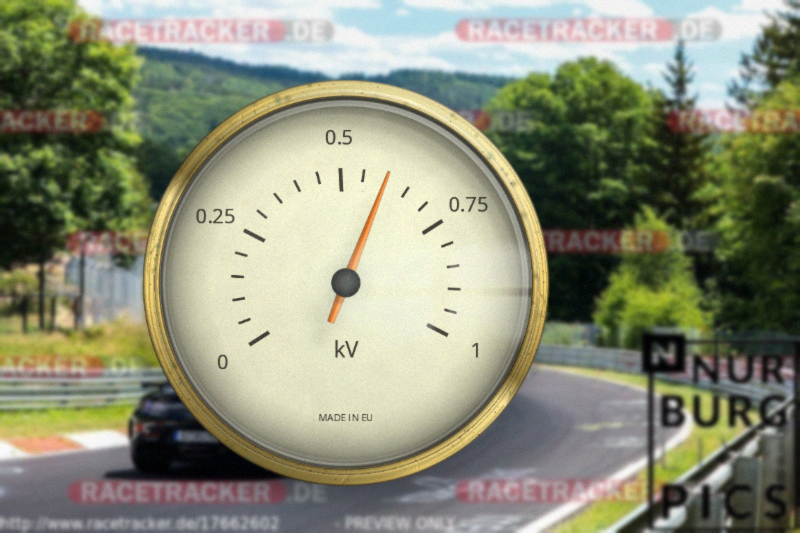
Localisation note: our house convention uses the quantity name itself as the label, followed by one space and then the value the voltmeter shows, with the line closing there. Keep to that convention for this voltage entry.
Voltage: 0.6 kV
